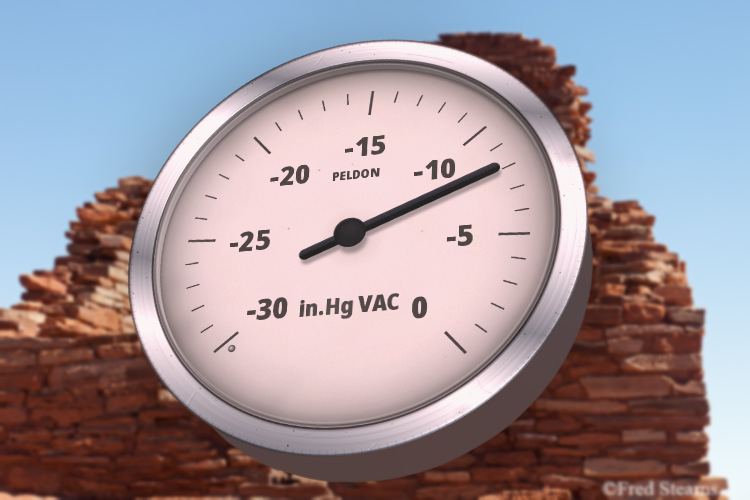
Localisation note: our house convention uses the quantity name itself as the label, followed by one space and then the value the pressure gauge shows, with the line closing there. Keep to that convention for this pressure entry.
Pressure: -8 inHg
